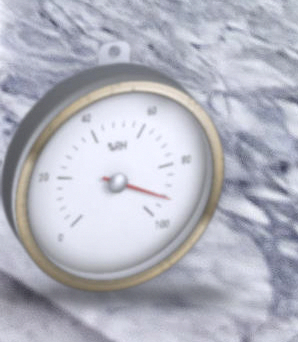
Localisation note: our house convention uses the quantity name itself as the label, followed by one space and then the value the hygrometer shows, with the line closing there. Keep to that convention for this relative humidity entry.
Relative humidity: 92 %
